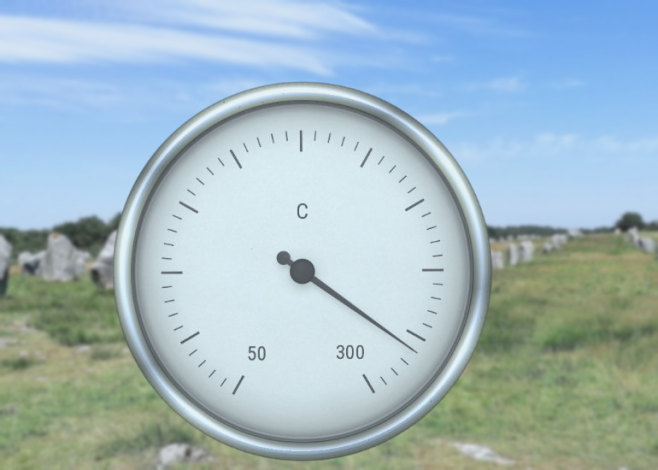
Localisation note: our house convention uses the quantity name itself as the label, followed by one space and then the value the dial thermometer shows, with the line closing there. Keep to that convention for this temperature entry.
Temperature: 280 °C
